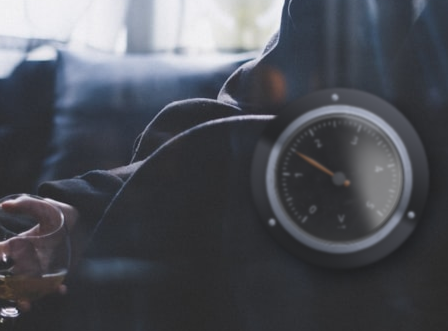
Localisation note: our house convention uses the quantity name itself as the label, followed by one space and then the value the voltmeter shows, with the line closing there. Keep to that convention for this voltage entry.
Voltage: 1.5 V
